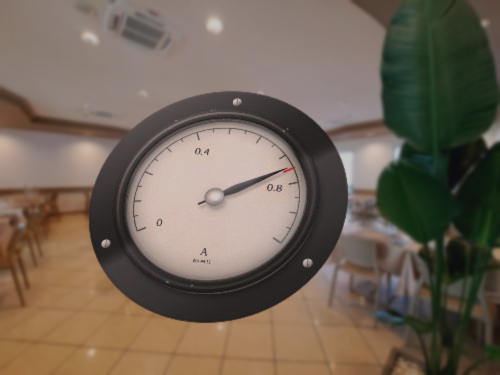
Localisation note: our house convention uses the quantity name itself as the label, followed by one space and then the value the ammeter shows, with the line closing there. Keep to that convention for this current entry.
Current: 0.75 A
